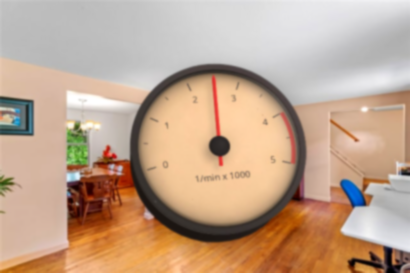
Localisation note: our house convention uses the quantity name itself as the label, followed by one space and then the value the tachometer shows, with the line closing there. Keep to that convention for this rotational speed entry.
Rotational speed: 2500 rpm
